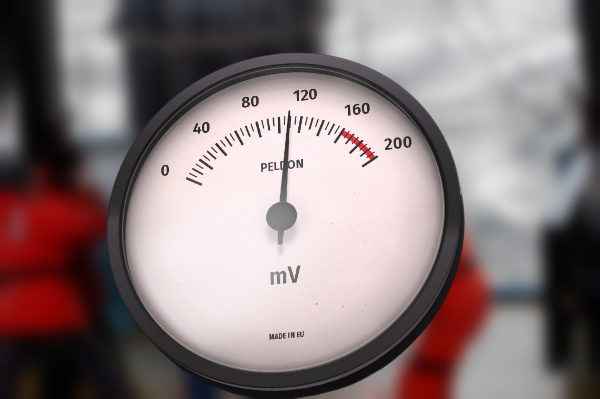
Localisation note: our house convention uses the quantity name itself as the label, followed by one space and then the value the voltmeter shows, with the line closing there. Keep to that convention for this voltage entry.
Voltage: 110 mV
